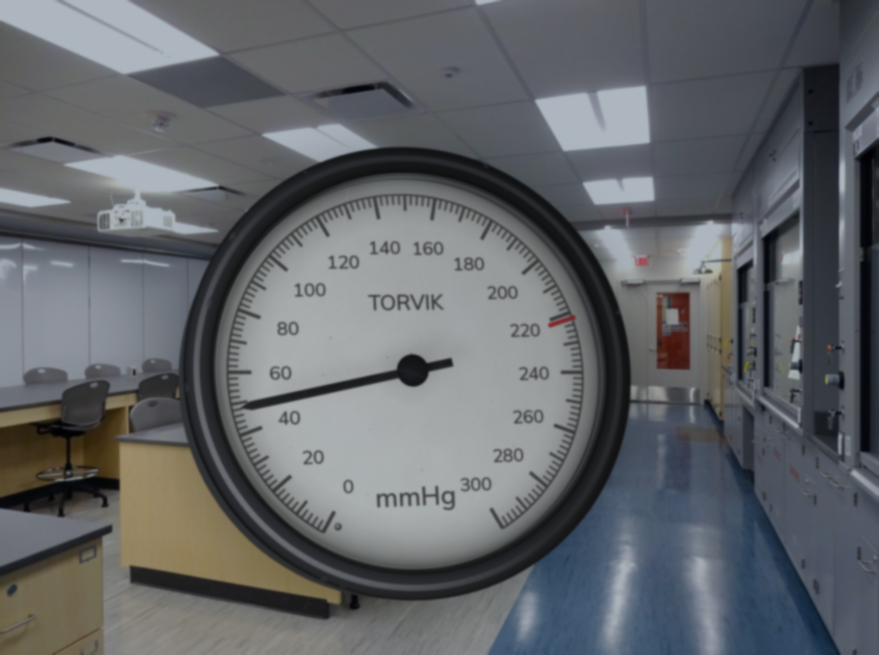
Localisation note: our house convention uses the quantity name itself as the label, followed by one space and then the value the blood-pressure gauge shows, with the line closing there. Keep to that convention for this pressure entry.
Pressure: 48 mmHg
